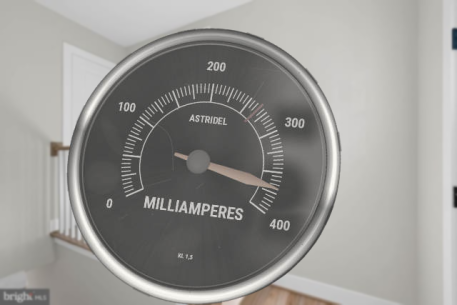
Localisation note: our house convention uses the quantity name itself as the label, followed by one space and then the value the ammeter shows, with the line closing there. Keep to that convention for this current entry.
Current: 370 mA
